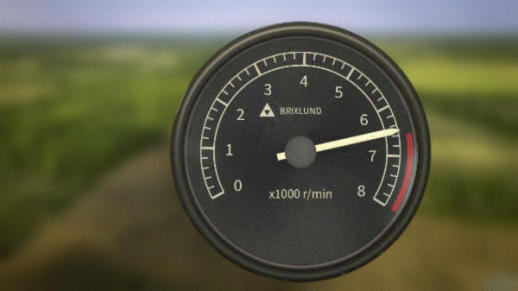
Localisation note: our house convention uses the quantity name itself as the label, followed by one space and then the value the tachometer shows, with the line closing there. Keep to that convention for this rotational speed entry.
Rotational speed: 6500 rpm
